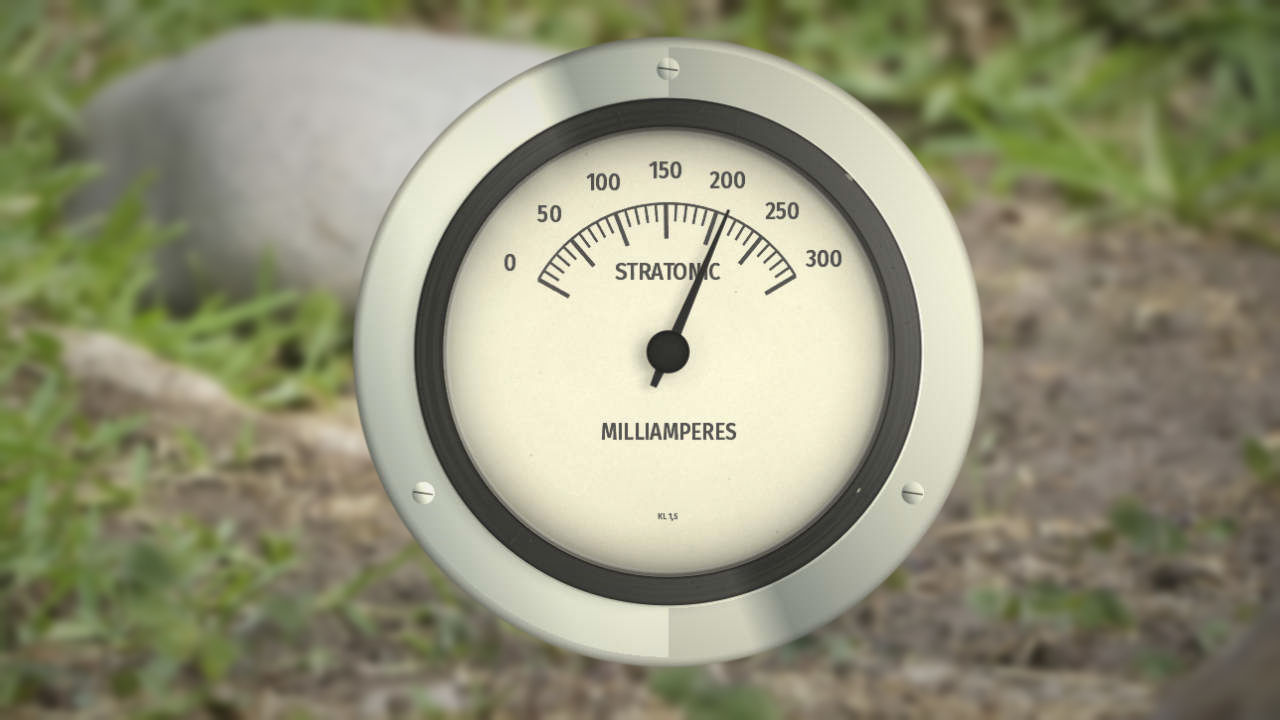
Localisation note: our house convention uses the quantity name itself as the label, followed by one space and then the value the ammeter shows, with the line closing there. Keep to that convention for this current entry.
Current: 210 mA
